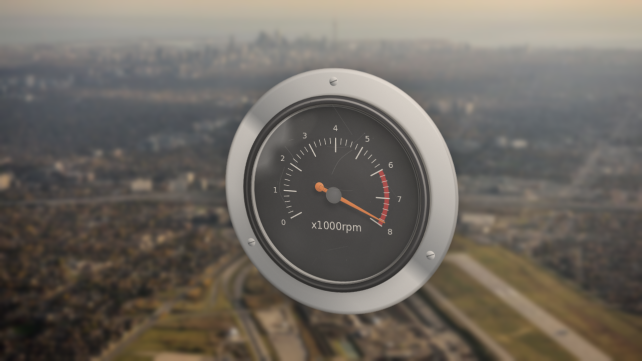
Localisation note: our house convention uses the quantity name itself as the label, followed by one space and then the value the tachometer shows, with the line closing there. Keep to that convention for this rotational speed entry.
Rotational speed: 7800 rpm
